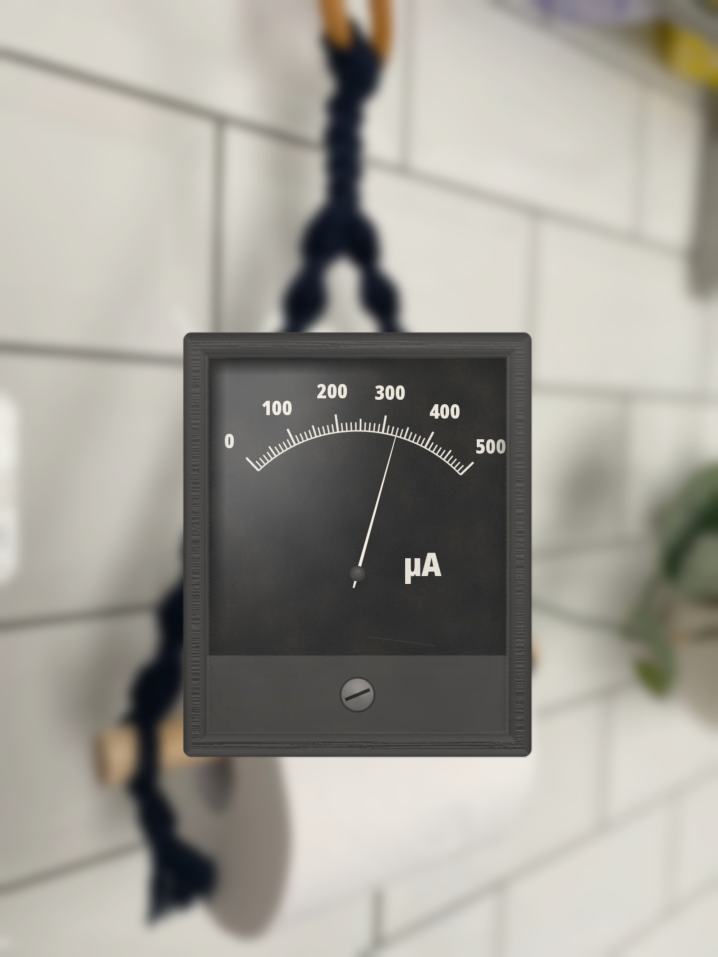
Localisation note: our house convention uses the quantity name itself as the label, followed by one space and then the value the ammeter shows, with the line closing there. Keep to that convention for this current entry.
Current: 330 µA
